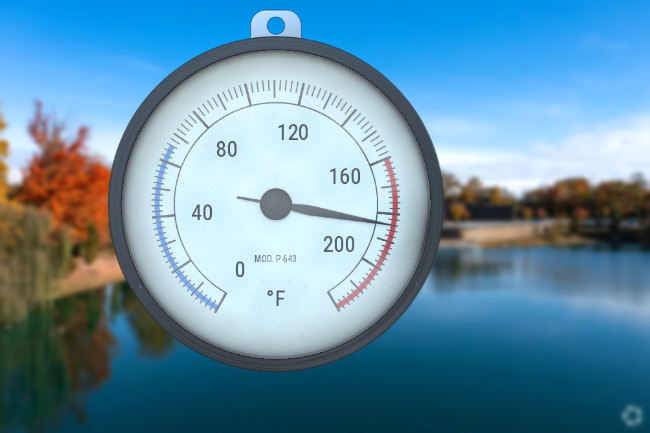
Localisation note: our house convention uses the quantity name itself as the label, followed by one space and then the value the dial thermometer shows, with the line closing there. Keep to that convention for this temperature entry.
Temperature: 184 °F
